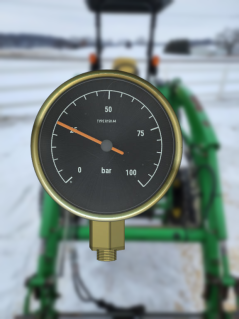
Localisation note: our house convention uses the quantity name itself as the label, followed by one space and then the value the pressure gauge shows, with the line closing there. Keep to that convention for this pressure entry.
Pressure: 25 bar
